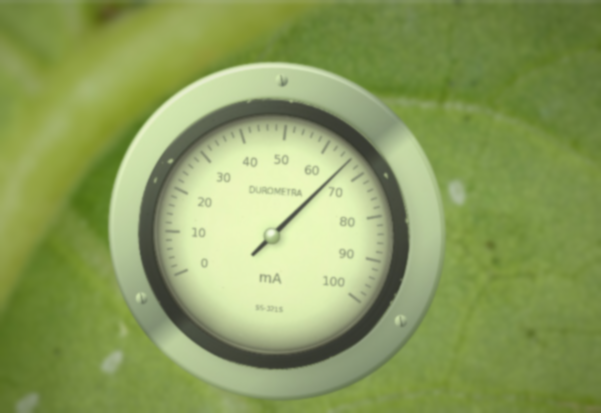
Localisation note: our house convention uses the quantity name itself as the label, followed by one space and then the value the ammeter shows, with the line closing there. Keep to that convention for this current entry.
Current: 66 mA
